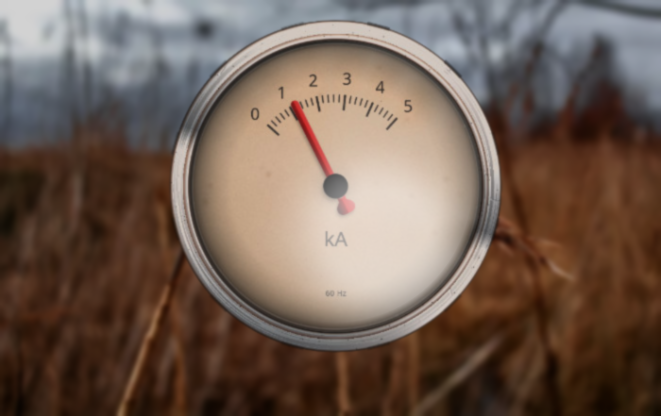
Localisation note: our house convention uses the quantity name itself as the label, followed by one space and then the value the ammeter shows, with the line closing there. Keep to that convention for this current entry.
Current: 1.2 kA
